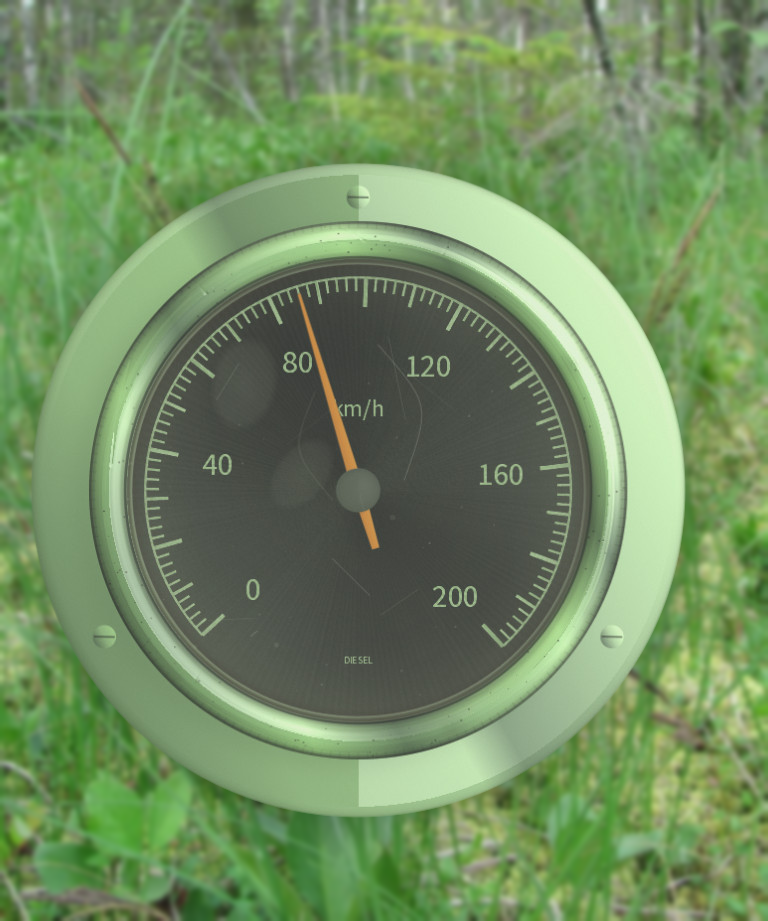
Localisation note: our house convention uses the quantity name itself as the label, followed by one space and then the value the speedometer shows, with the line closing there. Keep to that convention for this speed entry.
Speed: 86 km/h
